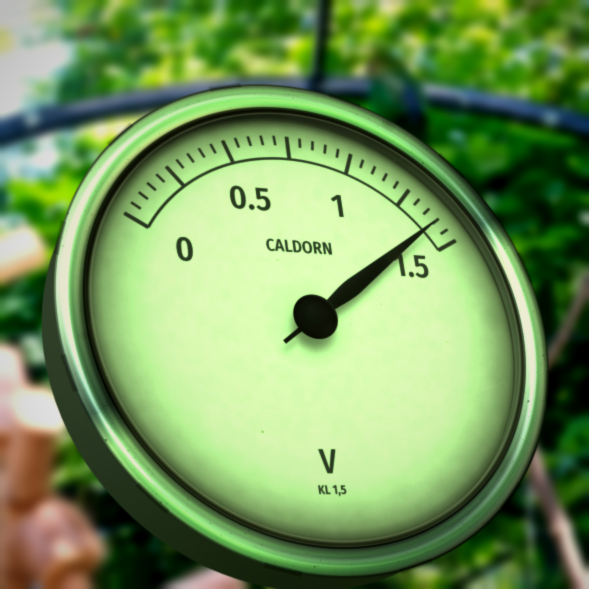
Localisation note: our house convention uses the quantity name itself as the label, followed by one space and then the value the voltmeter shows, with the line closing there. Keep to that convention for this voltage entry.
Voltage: 1.4 V
